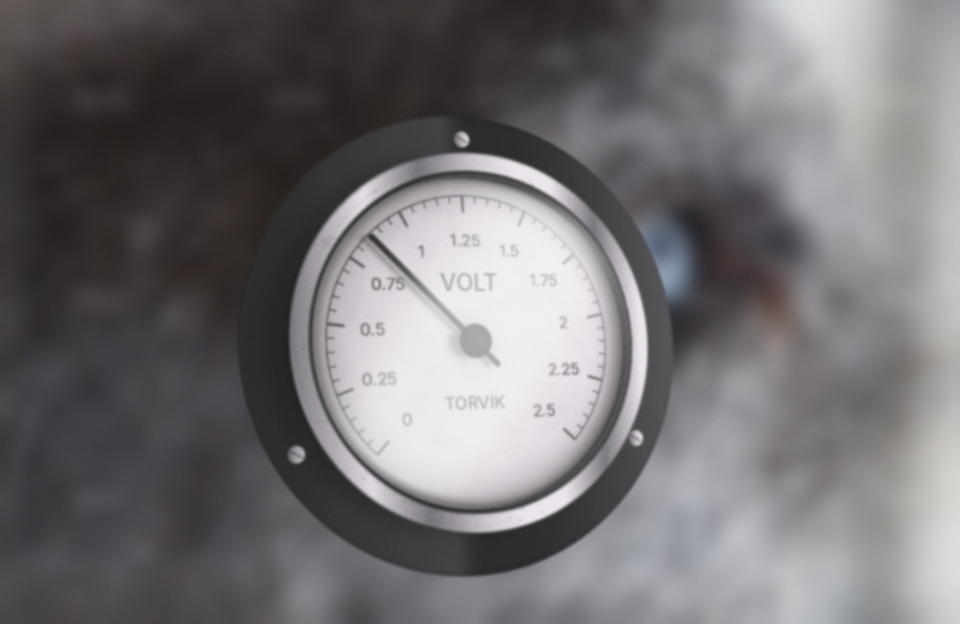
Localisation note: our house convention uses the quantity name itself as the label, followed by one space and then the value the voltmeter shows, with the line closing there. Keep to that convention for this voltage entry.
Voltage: 0.85 V
